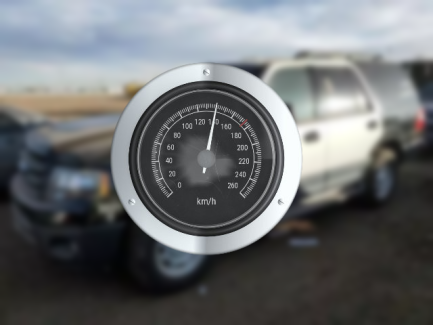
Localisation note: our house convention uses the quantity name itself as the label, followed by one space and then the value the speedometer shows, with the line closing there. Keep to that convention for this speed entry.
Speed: 140 km/h
